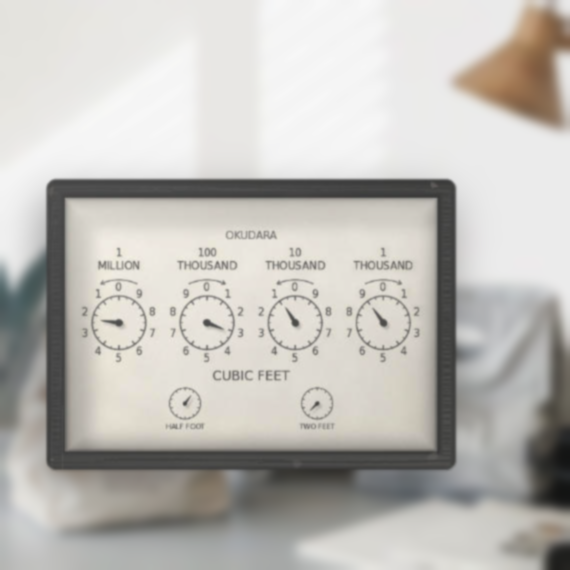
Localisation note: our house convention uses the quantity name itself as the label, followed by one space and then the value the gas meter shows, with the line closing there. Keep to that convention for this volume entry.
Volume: 230900 ft³
